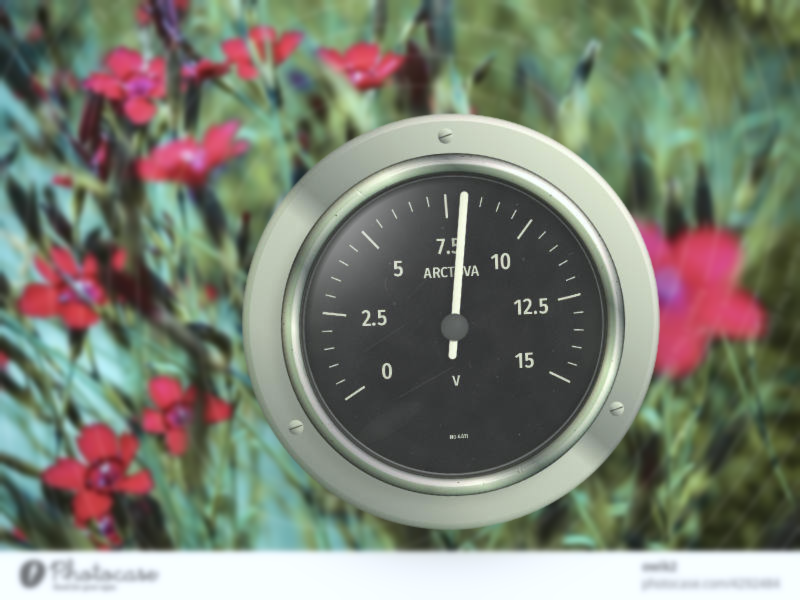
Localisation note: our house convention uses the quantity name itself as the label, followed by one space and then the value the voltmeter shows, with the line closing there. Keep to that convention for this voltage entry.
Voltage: 8 V
